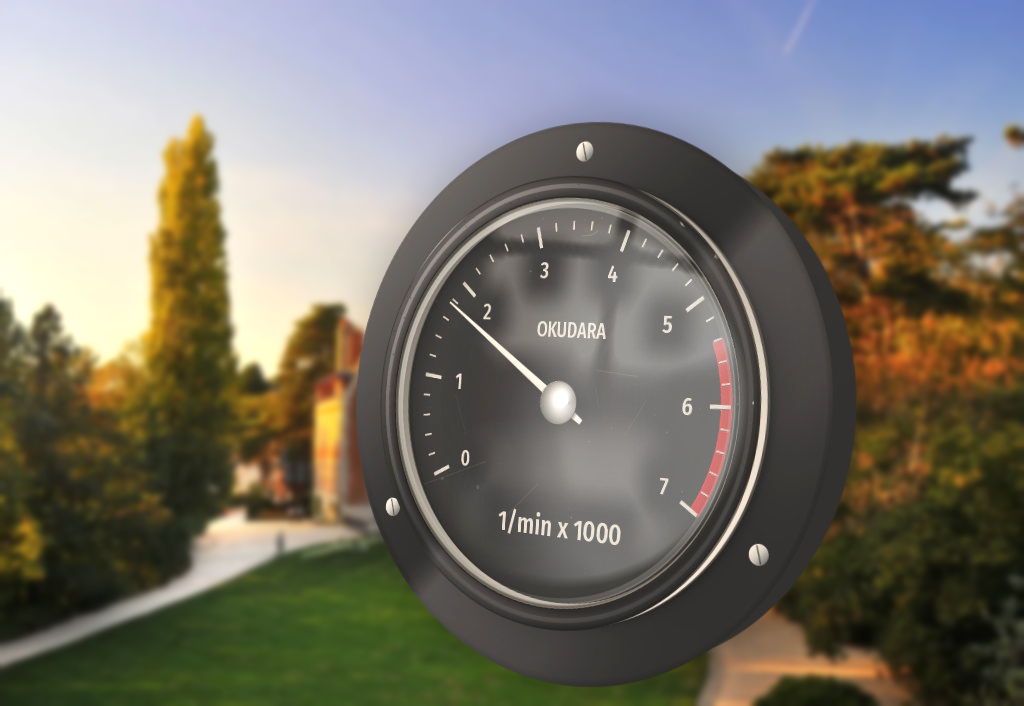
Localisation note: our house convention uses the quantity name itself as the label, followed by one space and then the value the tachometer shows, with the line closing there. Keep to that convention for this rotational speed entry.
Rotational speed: 1800 rpm
